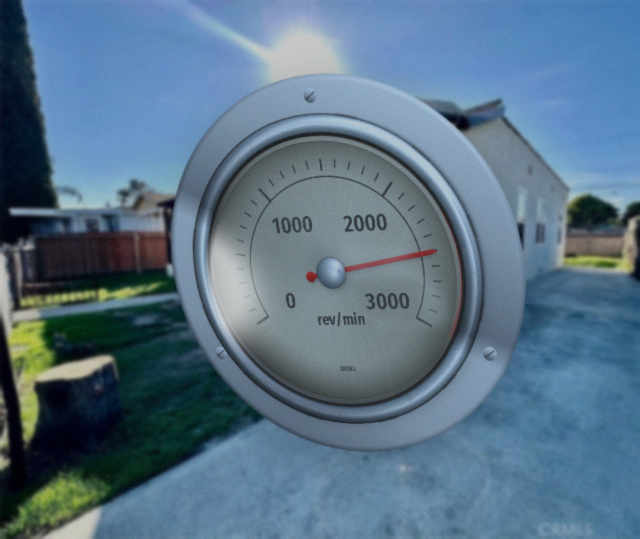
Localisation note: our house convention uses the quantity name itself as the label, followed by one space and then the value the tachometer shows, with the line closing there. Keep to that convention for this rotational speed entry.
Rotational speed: 2500 rpm
